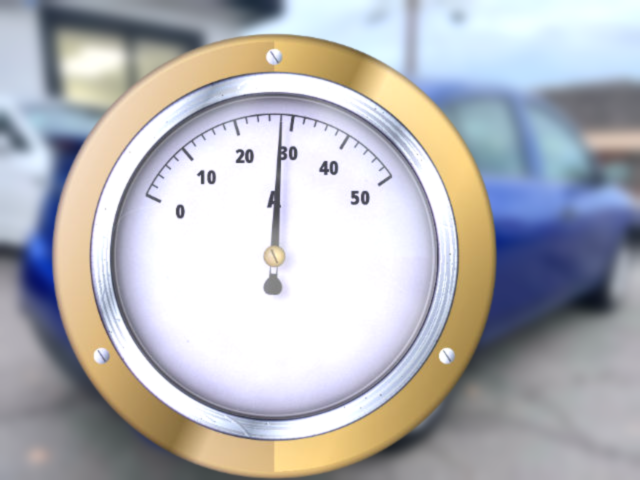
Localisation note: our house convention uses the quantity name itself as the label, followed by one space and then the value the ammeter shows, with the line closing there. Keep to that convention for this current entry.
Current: 28 A
